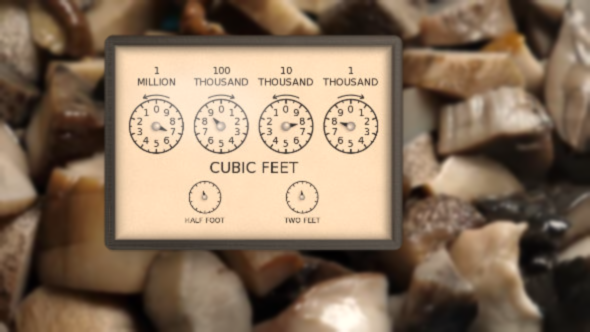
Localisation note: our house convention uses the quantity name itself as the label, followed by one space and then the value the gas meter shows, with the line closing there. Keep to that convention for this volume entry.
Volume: 687800 ft³
